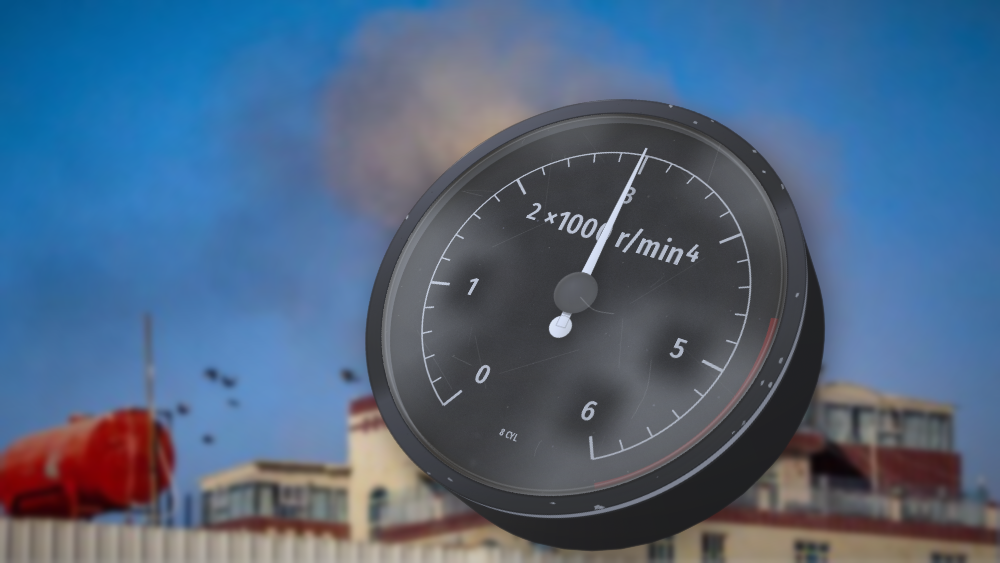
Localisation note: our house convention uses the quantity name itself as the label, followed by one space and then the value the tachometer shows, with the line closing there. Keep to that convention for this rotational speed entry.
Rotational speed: 3000 rpm
